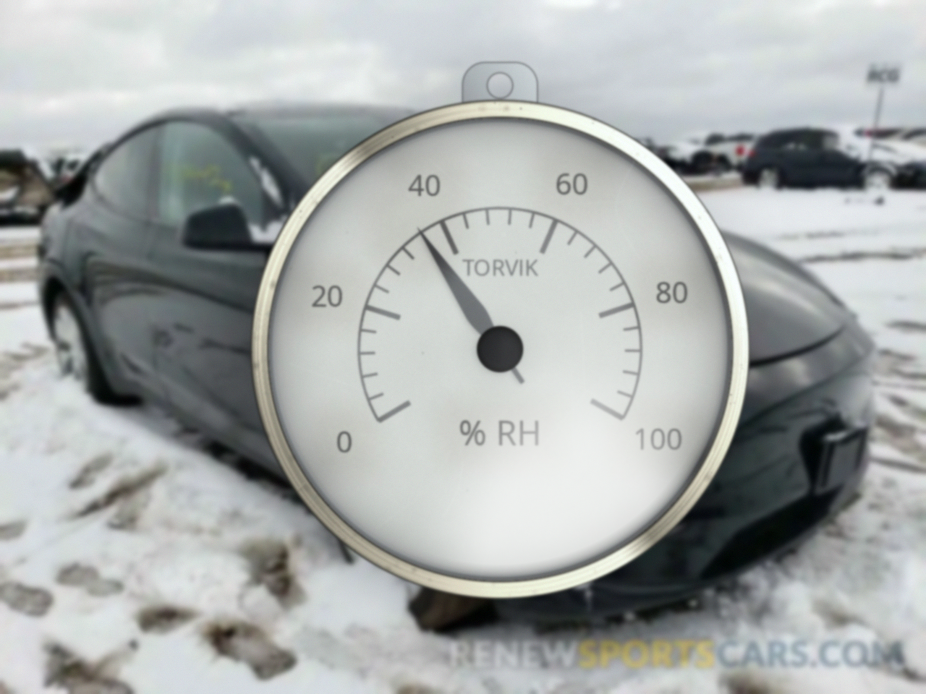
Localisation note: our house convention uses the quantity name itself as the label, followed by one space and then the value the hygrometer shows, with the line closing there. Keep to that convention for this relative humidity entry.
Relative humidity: 36 %
